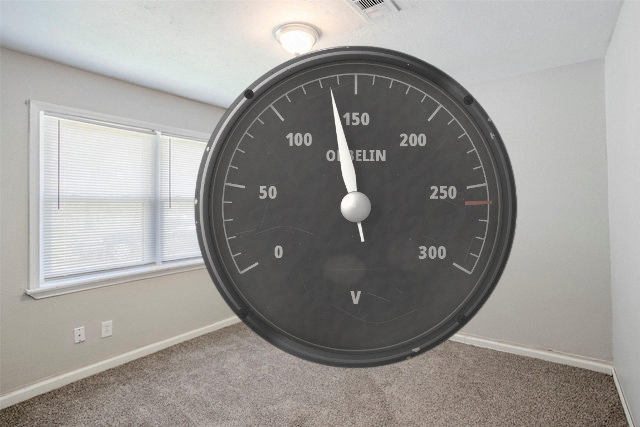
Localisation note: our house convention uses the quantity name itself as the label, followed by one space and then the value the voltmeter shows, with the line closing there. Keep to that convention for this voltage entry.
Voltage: 135 V
